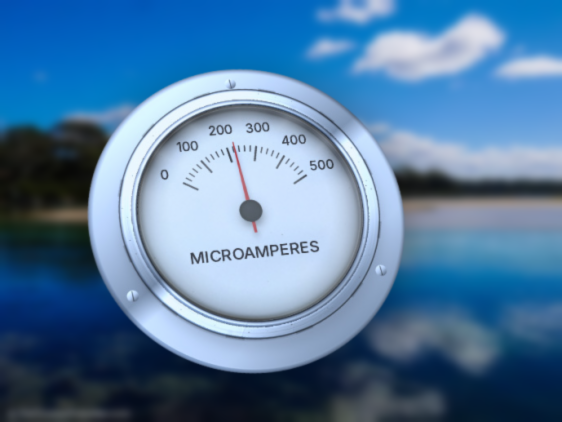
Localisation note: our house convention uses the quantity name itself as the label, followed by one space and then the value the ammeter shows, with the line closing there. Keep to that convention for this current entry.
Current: 220 µA
